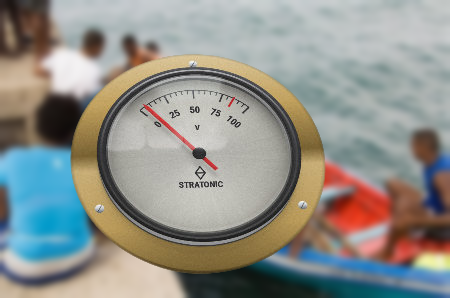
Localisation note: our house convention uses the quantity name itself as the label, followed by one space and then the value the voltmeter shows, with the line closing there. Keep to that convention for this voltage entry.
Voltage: 5 V
